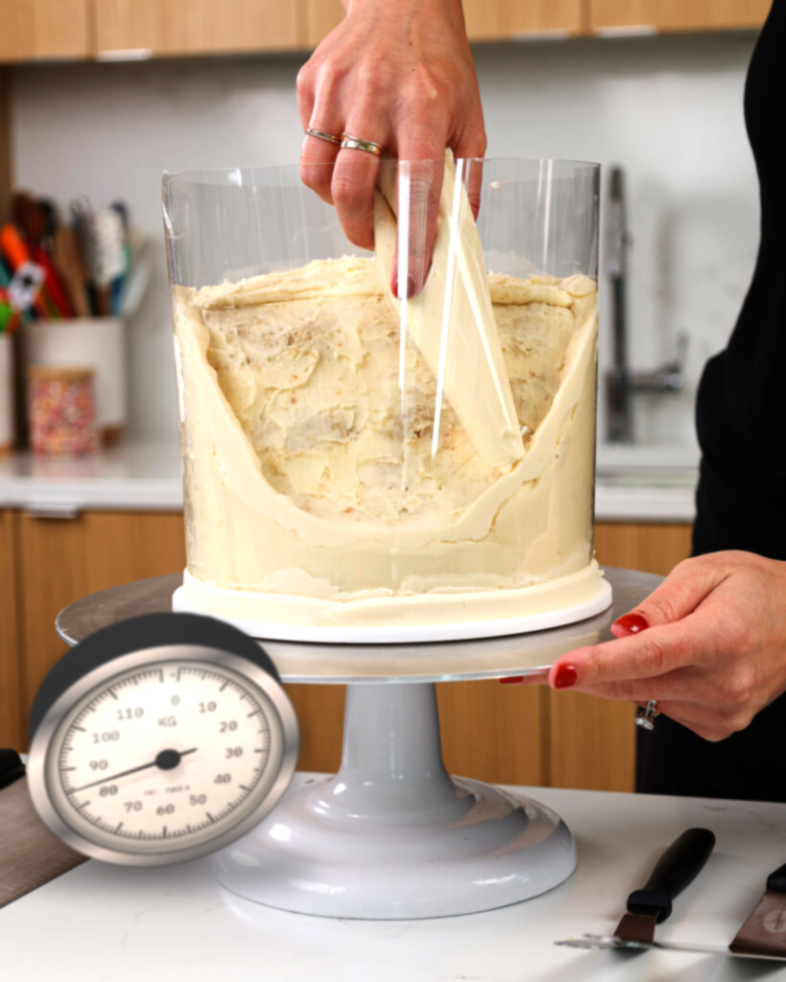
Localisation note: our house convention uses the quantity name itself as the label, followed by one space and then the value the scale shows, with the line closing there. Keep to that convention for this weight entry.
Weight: 85 kg
